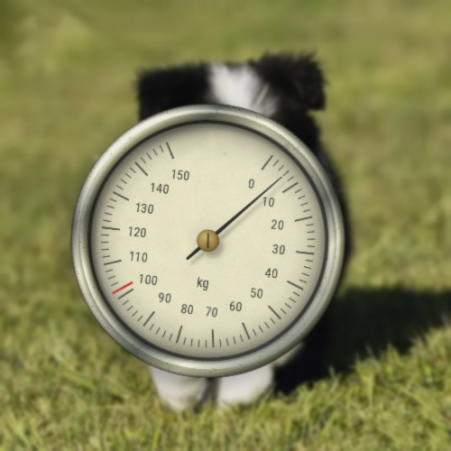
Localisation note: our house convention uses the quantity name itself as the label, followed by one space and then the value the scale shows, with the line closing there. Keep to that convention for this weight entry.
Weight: 6 kg
